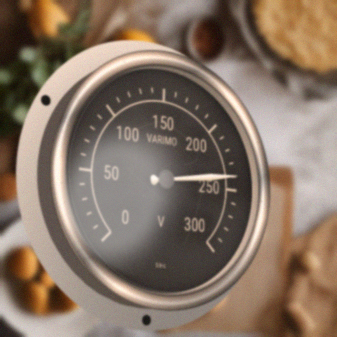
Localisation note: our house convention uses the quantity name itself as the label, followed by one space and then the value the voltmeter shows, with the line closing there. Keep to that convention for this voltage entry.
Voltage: 240 V
